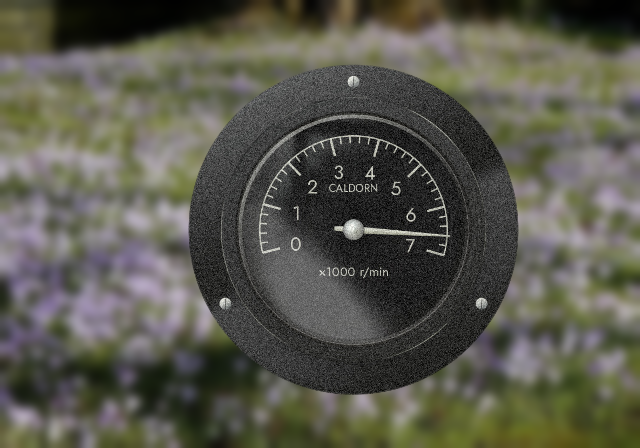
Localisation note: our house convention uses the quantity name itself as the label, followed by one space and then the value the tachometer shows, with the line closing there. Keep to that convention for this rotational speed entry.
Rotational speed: 6600 rpm
